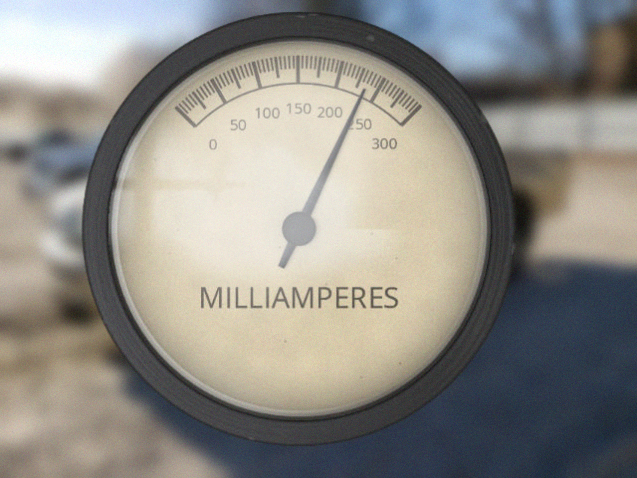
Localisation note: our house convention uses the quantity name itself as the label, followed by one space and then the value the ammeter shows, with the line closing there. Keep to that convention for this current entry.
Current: 235 mA
